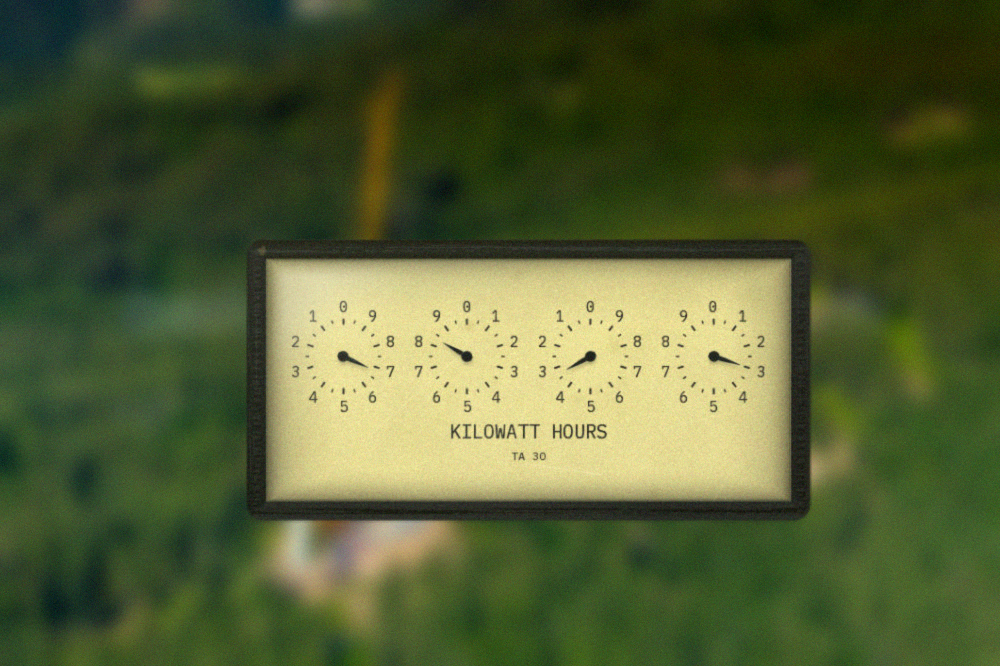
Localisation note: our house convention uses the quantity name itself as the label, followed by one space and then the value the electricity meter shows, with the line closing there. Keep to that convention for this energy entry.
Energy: 6833 kWh
